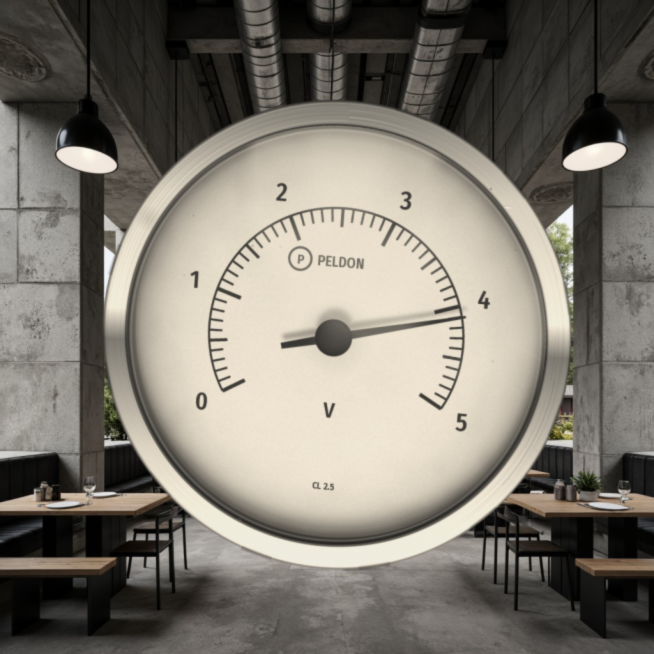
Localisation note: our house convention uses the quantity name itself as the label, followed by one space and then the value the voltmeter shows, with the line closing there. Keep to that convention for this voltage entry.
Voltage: 4.1 V
